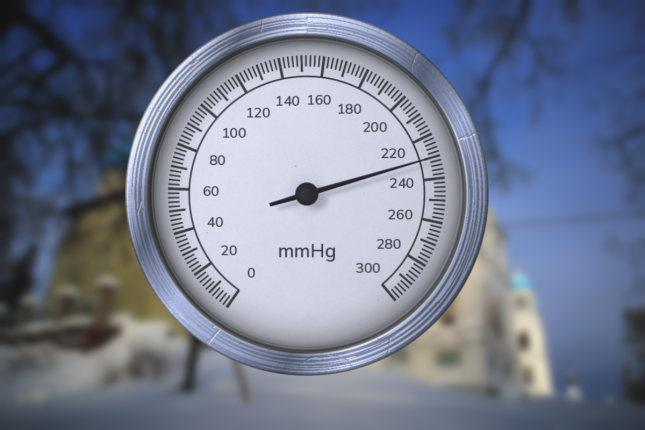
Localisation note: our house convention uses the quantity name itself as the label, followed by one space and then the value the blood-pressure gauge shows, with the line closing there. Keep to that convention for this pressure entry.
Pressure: 230 mmHg
